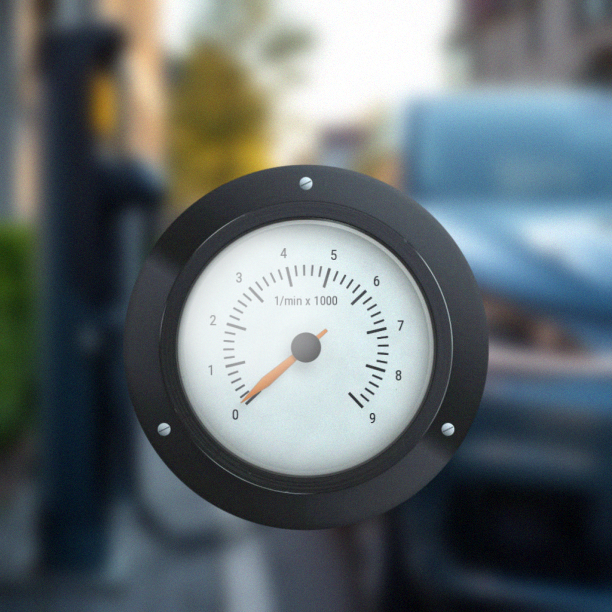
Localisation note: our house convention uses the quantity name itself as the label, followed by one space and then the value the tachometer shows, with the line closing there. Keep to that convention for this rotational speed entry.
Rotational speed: 100 rpm
